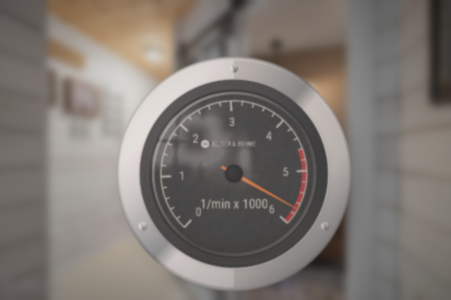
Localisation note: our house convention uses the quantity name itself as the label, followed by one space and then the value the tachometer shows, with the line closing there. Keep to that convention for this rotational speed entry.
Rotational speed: 5700 rpm
